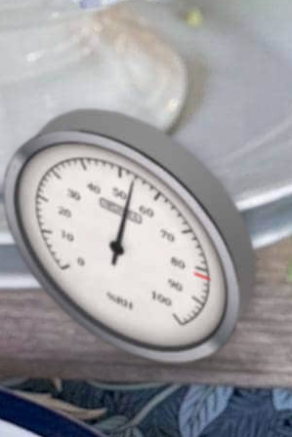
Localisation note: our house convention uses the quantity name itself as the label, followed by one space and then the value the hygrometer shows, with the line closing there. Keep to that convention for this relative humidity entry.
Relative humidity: 54 %
